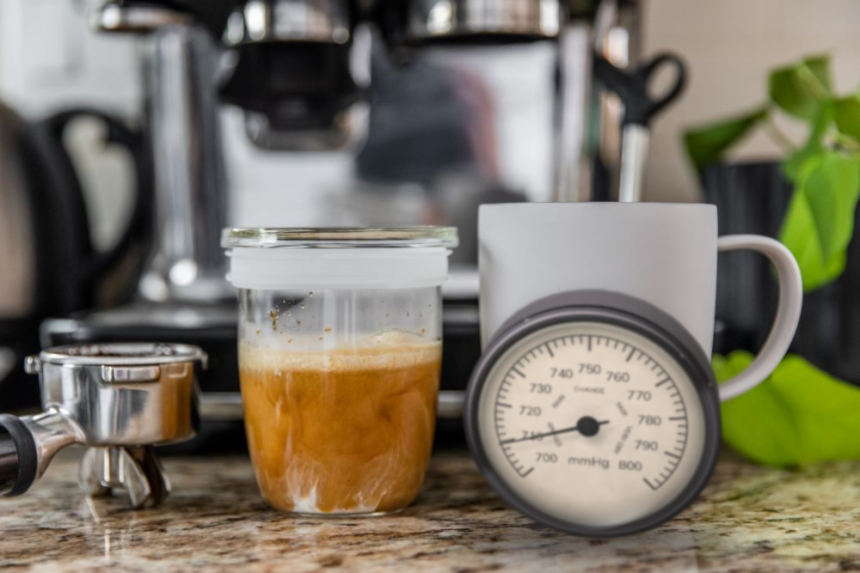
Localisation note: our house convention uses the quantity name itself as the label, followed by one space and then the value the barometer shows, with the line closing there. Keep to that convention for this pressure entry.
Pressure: 710 mmHg
